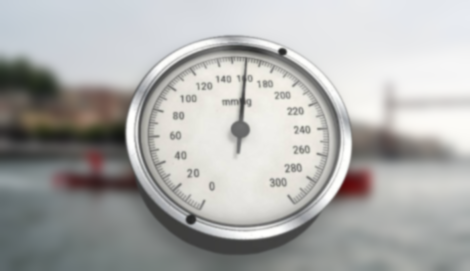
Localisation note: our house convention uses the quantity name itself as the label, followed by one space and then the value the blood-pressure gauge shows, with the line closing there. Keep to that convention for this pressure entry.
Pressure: 160 mmHg
